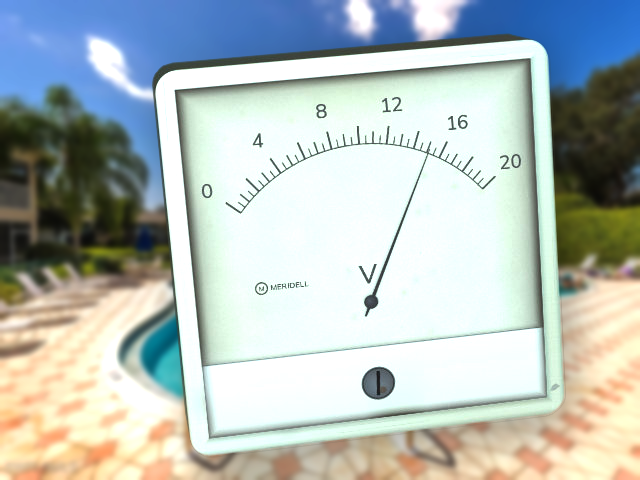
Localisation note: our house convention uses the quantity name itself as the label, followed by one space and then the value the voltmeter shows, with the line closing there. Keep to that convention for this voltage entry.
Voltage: 15 V
